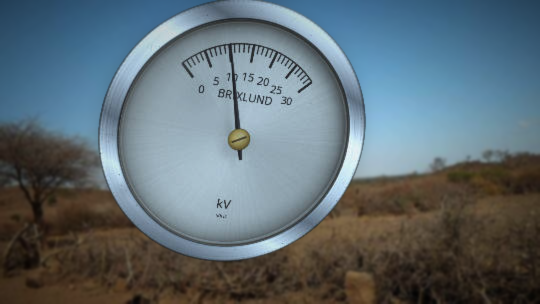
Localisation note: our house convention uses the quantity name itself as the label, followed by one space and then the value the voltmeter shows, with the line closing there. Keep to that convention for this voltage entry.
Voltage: 10 kV
